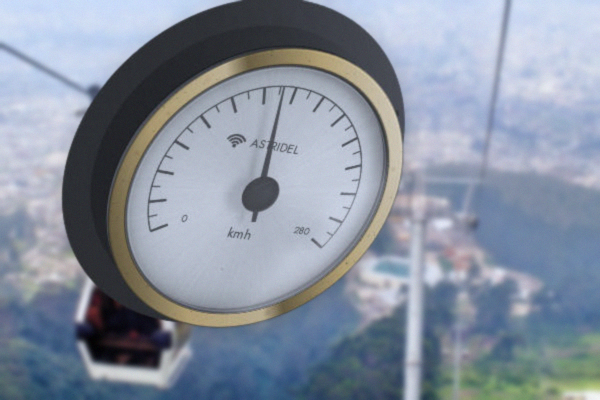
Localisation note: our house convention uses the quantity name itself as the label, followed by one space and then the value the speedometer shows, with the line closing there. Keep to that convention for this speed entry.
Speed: 130 km/h
